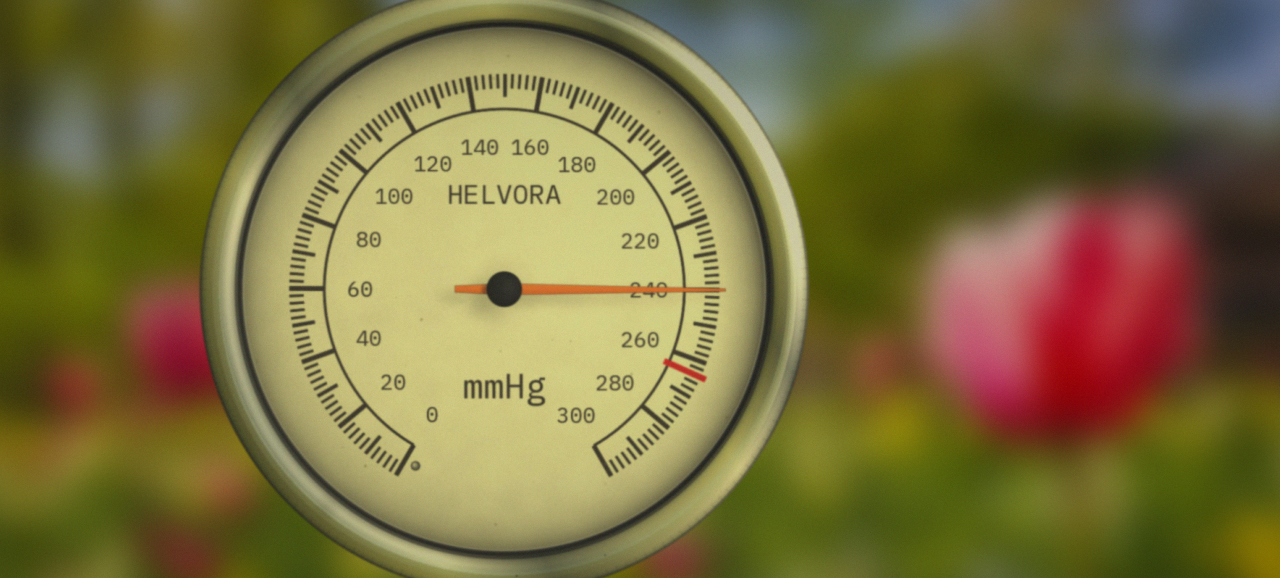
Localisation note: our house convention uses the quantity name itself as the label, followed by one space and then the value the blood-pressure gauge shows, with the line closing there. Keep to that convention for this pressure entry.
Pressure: 240 mmHg
